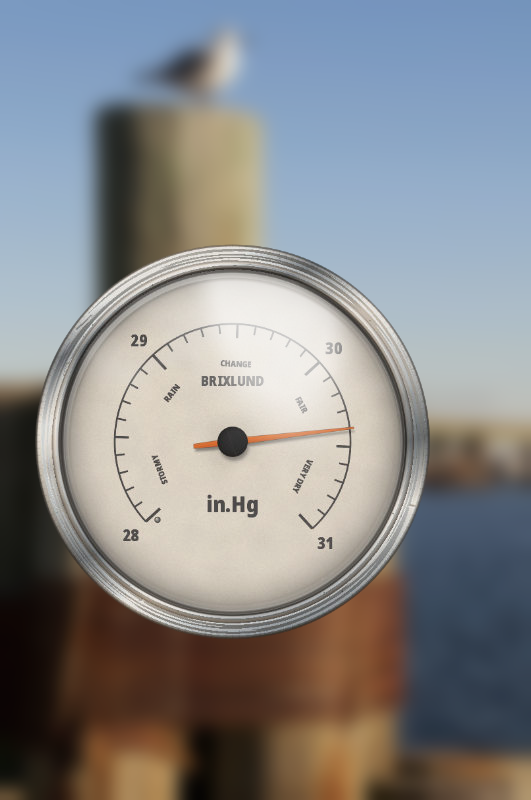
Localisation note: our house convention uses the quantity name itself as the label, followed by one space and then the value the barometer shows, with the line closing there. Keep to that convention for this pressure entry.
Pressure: 30.4 inHg
